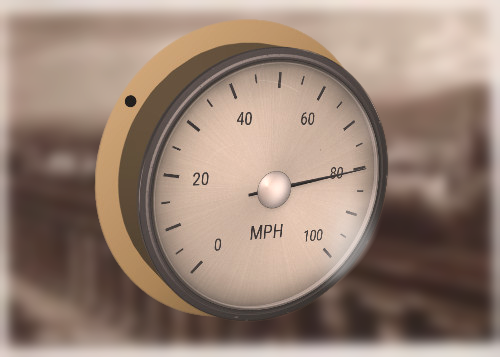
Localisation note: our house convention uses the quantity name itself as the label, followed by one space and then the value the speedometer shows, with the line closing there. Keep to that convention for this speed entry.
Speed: 80 mph
